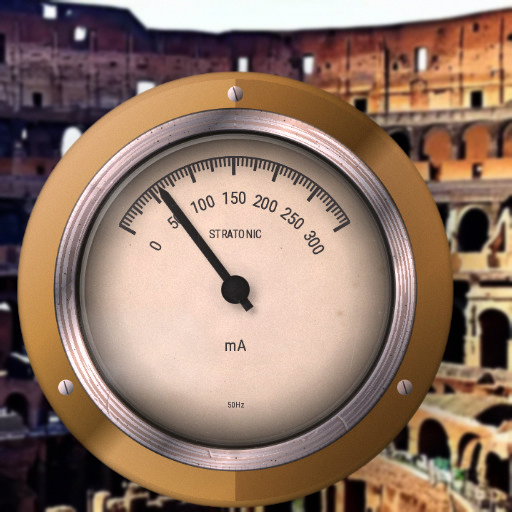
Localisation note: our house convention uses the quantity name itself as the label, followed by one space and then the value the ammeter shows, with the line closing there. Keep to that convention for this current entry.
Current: 60 mA
